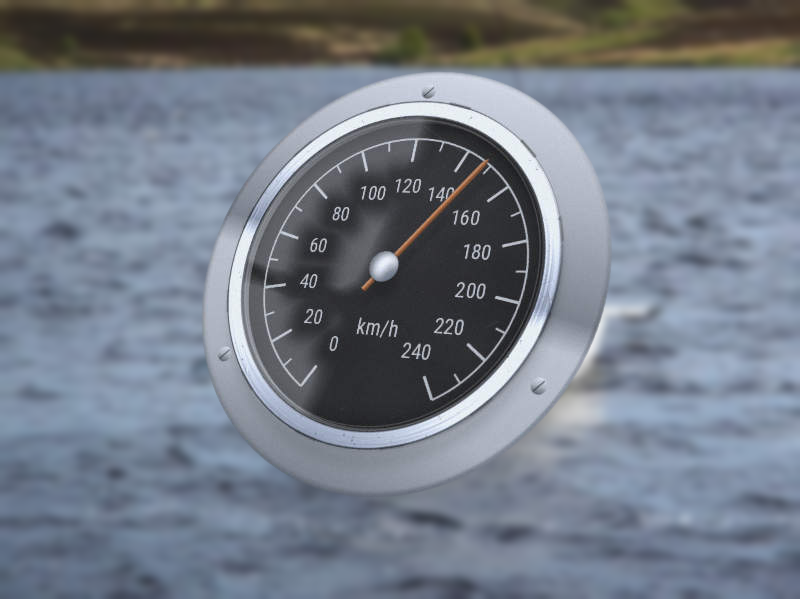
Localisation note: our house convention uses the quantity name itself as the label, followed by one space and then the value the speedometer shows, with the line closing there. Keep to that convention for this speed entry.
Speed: 150 km/h
